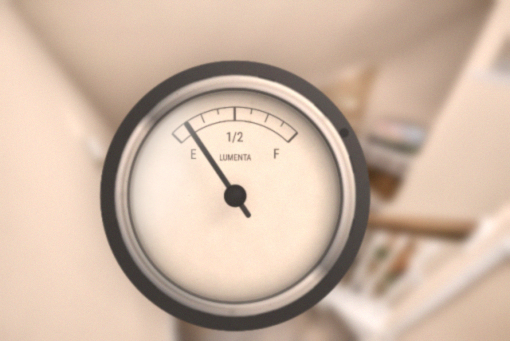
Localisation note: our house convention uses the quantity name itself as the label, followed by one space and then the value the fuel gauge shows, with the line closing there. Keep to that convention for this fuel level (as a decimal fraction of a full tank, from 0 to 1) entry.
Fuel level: 0.125
